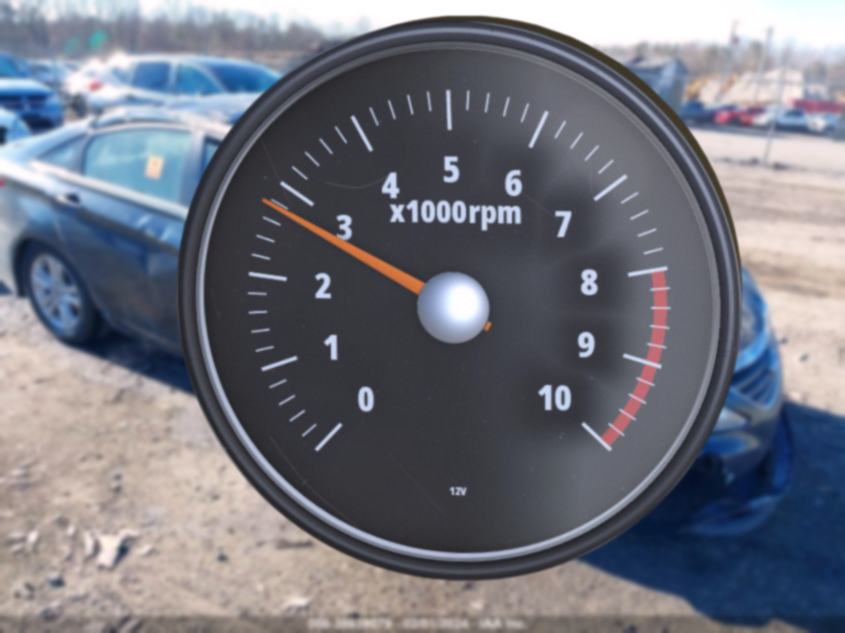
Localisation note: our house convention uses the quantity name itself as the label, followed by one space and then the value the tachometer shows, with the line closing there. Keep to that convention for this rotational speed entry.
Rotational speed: 2800 rpm
